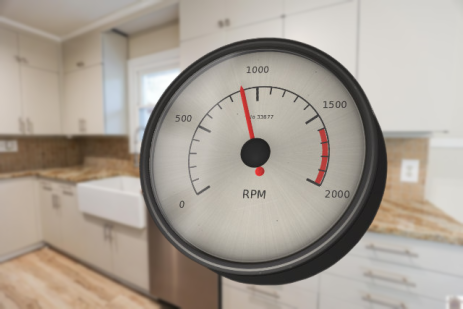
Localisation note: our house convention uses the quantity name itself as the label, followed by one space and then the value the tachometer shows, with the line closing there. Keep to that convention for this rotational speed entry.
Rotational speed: 900 rpm
